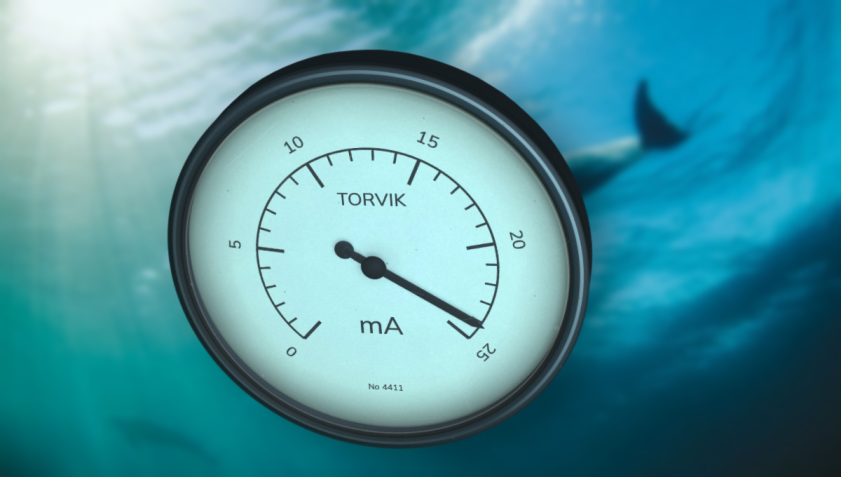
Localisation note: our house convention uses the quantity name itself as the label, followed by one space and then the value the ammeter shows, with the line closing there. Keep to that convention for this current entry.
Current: 24 mA
